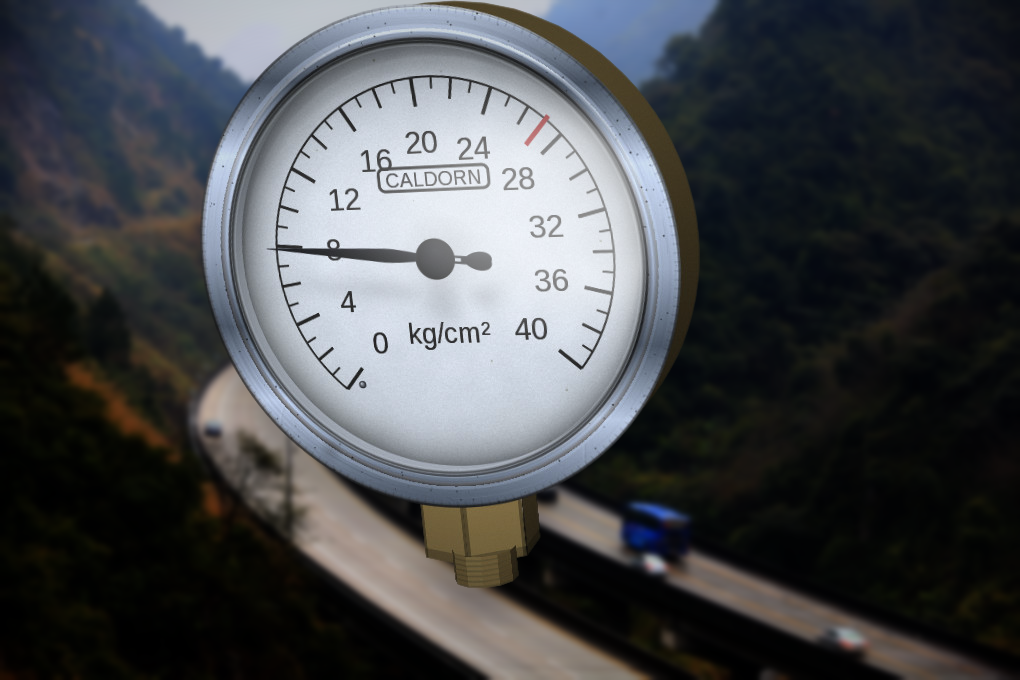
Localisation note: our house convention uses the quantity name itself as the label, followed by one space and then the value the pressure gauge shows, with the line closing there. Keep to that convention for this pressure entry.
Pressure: 8 kg/cm²
